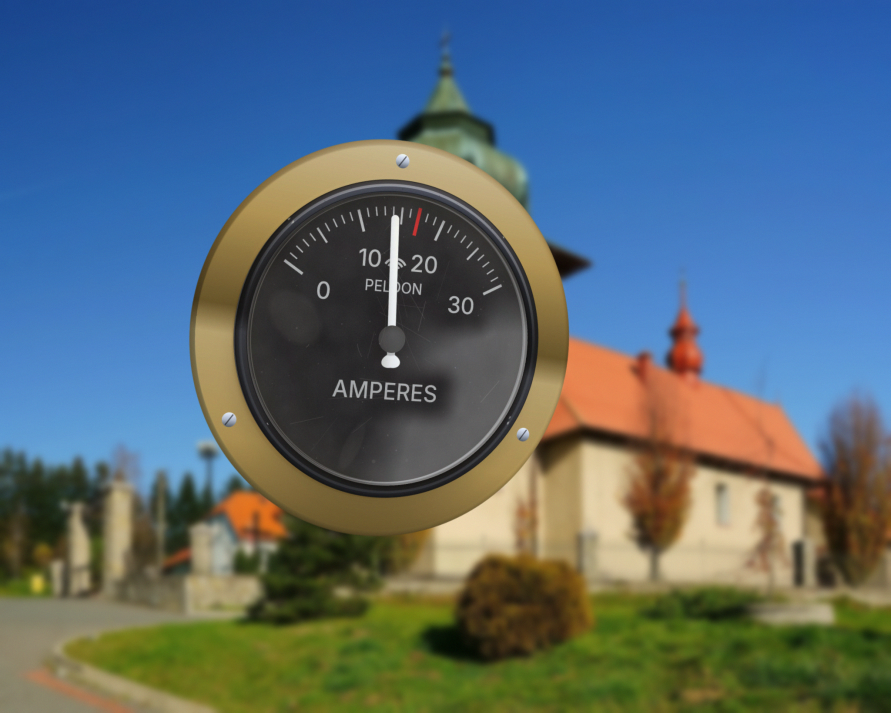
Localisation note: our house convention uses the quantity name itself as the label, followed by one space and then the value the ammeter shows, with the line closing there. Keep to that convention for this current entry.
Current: 14 A
